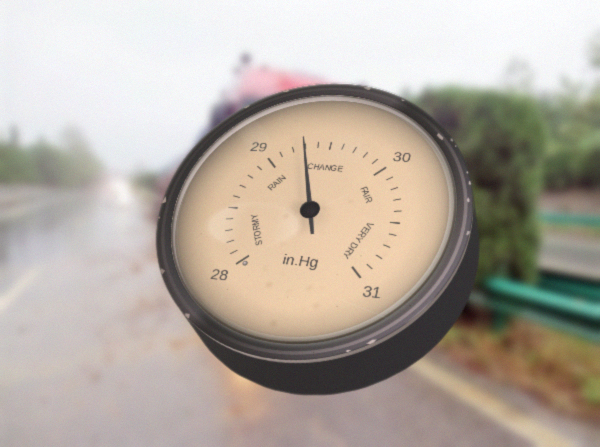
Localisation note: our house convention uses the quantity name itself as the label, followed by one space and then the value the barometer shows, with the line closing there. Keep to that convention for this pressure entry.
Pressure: 29.3 inHg
